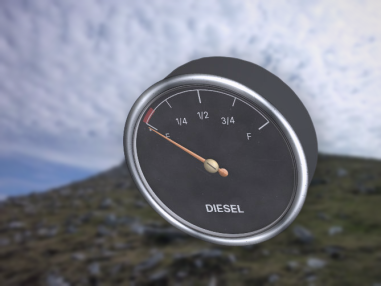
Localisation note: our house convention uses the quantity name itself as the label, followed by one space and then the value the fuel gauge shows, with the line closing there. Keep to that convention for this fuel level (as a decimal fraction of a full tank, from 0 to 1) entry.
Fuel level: 0
